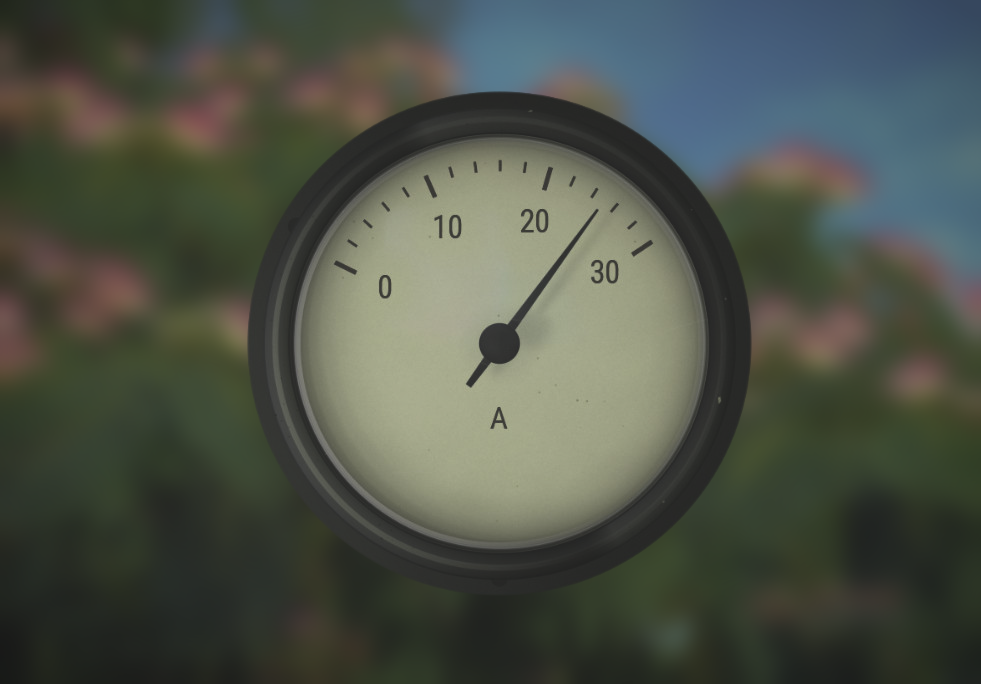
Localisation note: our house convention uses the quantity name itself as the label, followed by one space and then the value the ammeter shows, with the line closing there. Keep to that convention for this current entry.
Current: 25 A
